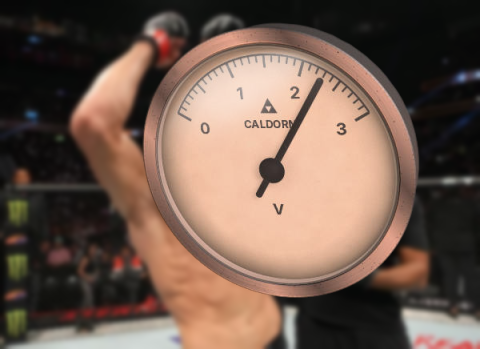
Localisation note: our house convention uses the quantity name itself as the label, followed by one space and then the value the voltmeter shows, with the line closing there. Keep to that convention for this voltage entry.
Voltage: 2.3 V
